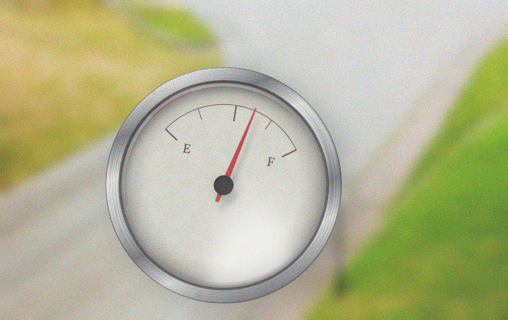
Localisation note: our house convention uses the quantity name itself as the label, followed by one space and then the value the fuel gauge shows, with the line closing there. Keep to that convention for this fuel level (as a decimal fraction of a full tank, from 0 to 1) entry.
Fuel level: 0.625
